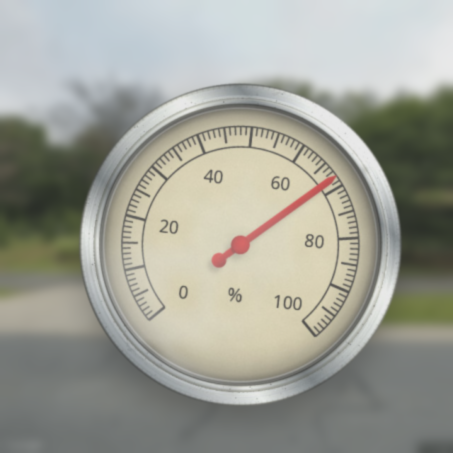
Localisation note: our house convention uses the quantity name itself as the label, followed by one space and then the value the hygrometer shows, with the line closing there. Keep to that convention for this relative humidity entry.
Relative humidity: 68 %
